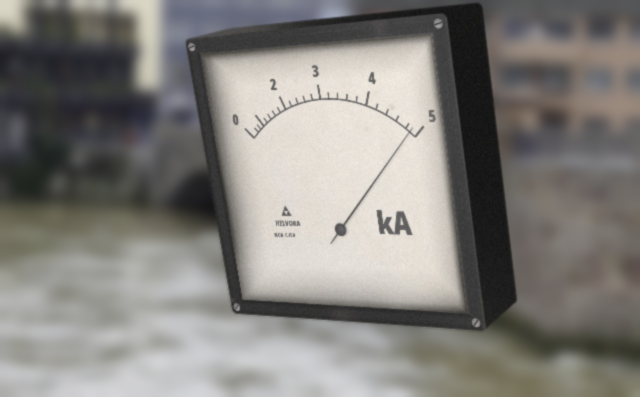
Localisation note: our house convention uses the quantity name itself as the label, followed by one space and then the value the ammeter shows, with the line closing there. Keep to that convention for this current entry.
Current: 4.9 kA
